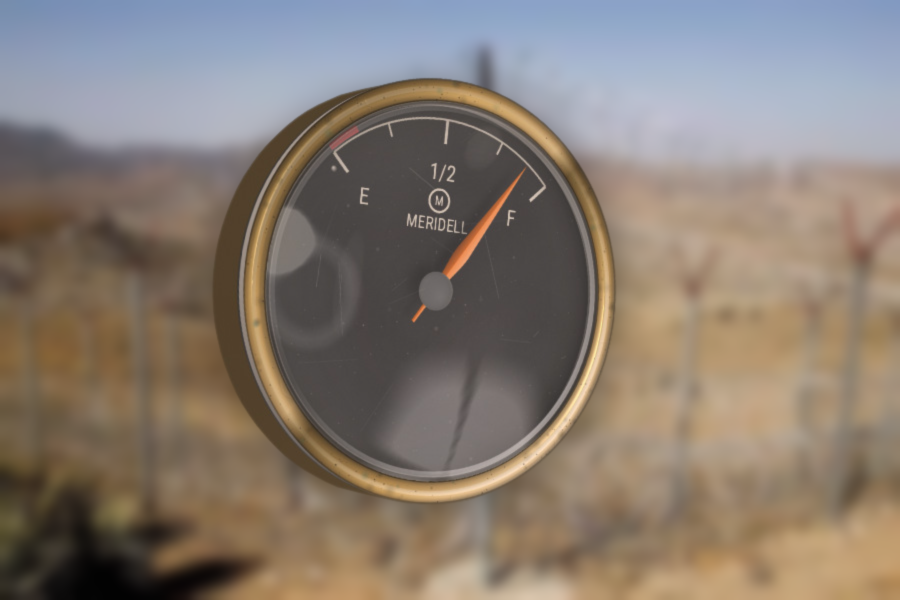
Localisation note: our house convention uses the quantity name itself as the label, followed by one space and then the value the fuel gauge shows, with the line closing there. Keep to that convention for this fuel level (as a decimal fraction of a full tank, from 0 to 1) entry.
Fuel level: 0.875
